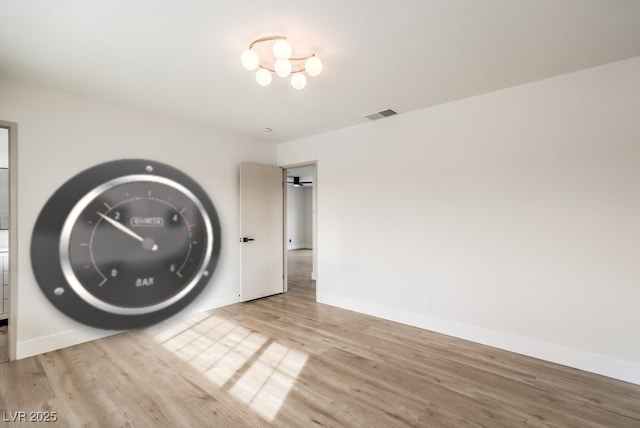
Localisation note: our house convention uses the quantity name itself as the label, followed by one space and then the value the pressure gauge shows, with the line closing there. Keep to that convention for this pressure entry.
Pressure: 1.75 bar
